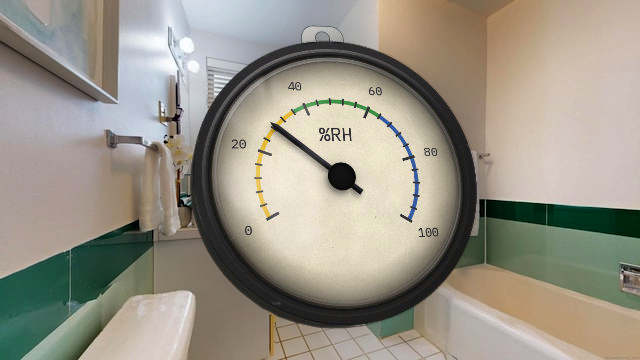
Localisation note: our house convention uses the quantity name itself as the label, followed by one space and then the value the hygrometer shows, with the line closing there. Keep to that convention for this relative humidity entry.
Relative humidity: 28 %
